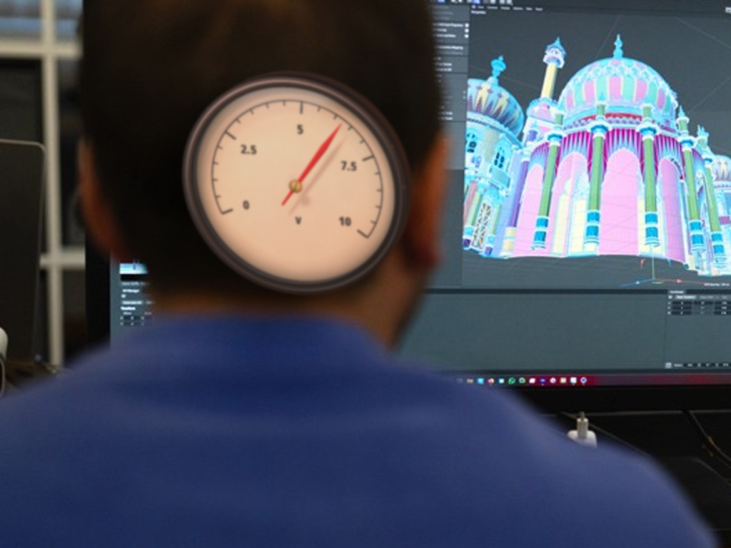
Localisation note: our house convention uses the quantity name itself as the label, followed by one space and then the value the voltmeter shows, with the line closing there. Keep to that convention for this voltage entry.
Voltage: 6.25 V
